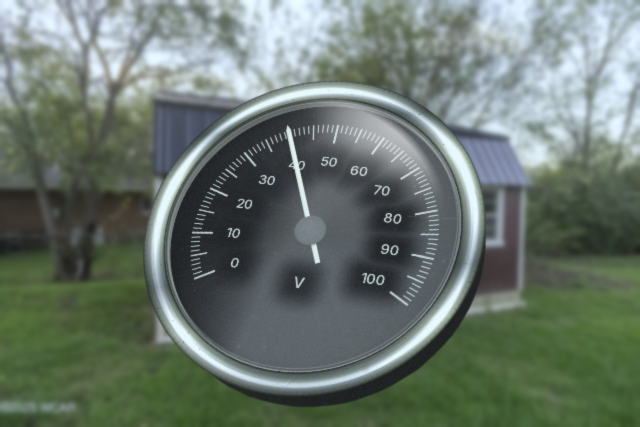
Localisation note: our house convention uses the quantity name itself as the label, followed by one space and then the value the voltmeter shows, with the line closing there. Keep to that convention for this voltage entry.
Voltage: 40 V
